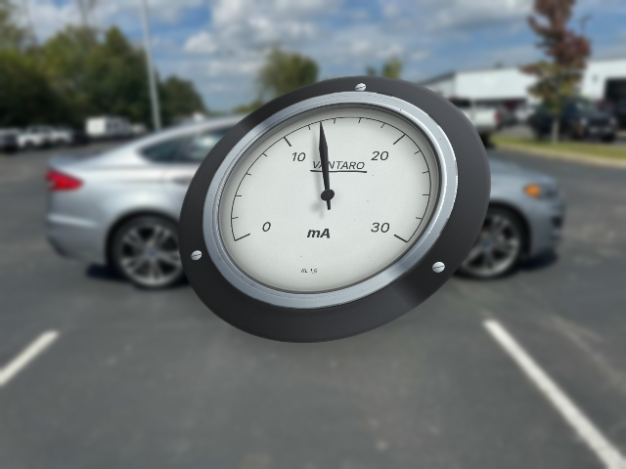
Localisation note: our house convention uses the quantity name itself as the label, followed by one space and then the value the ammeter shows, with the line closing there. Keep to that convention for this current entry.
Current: 13 mA
